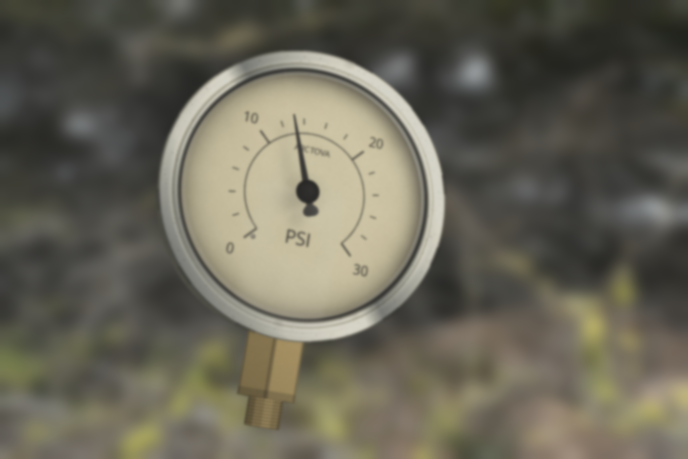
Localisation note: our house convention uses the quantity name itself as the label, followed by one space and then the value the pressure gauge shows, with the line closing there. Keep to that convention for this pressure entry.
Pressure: 13 psi
